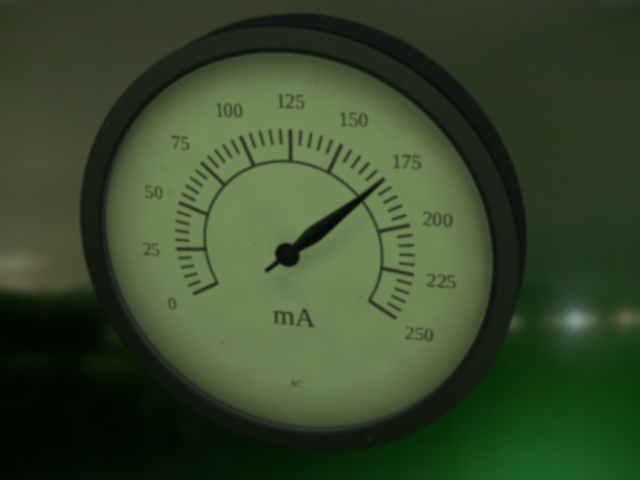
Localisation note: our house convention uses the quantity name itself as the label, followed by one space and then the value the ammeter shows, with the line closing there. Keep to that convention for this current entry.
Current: 175 mA
